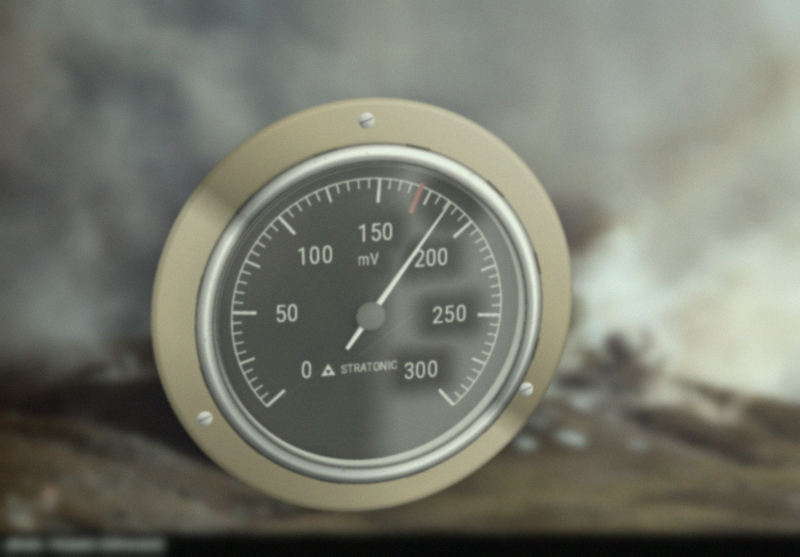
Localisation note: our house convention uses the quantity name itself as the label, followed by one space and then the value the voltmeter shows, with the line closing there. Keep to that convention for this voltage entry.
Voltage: 185 mV
